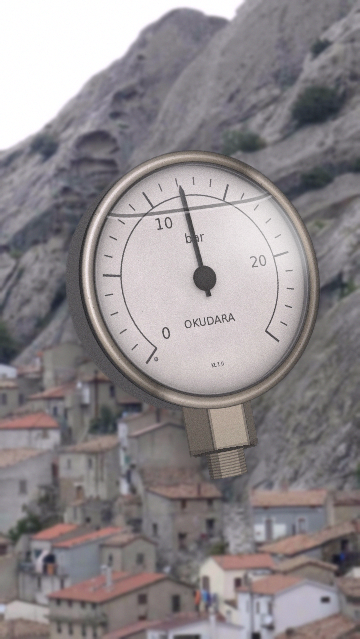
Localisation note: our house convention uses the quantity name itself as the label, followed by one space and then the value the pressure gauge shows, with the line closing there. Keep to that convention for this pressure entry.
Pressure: 12 bar
